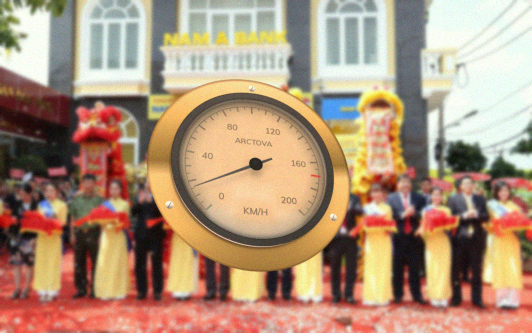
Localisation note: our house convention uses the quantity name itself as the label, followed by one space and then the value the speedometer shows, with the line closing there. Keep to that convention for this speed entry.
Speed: 15 km/h
